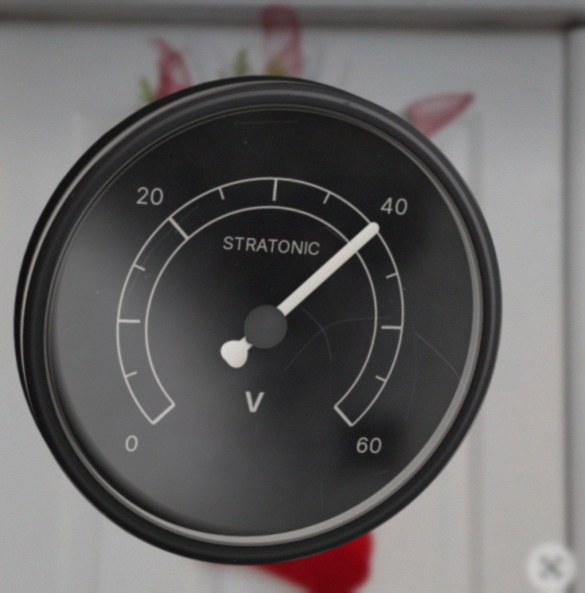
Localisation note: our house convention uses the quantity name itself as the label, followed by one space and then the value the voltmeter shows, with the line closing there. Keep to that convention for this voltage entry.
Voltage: 40 V
